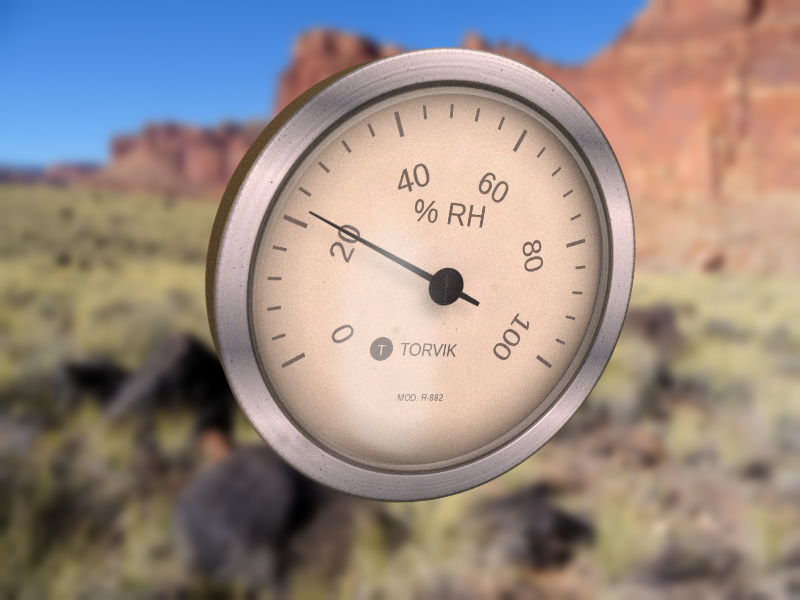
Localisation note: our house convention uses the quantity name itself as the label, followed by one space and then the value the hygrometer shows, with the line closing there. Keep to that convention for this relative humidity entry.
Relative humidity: 22 %
